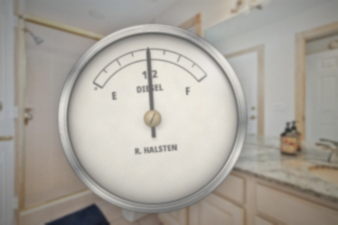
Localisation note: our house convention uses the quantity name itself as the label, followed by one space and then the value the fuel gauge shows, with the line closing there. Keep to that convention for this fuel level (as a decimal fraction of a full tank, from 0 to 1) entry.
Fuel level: 0.5
